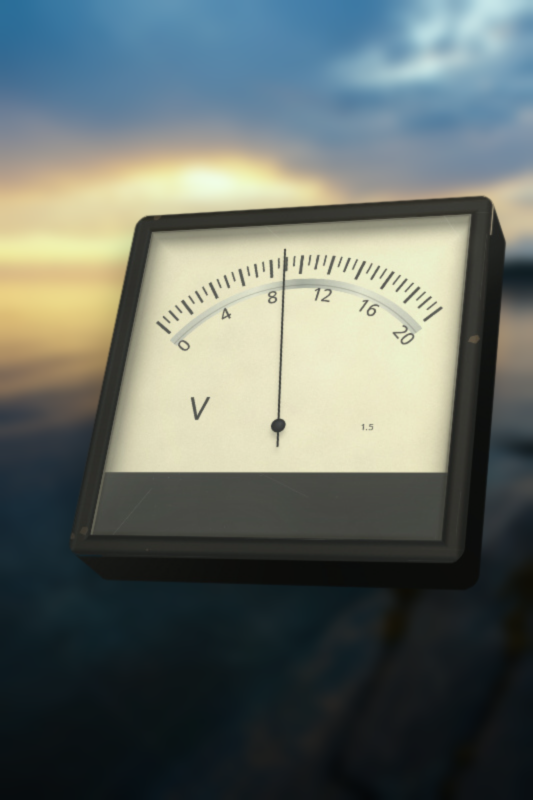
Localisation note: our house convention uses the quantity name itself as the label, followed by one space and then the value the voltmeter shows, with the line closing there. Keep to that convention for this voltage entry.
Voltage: 9 V
